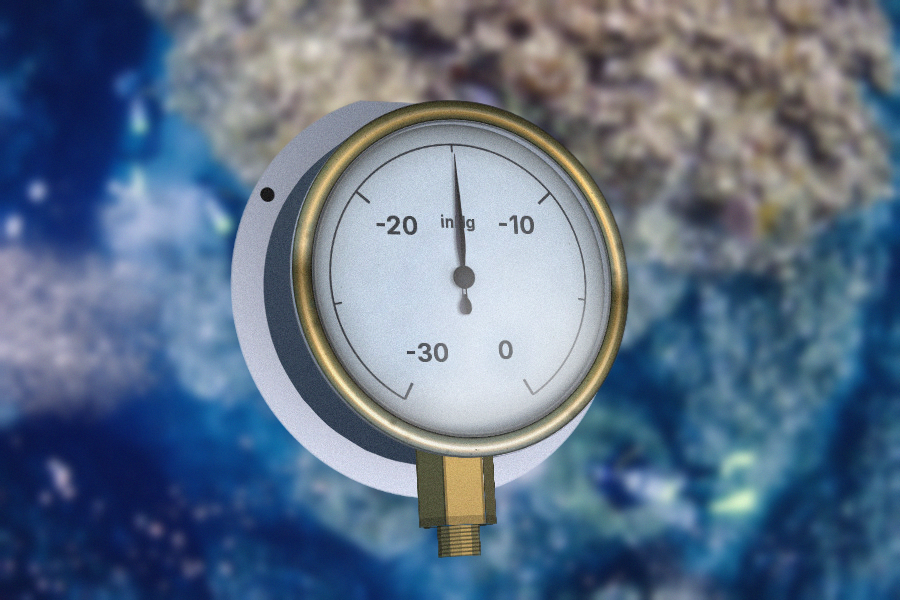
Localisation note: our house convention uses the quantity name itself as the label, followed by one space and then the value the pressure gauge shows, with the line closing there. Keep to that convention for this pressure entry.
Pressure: -15 inHg
